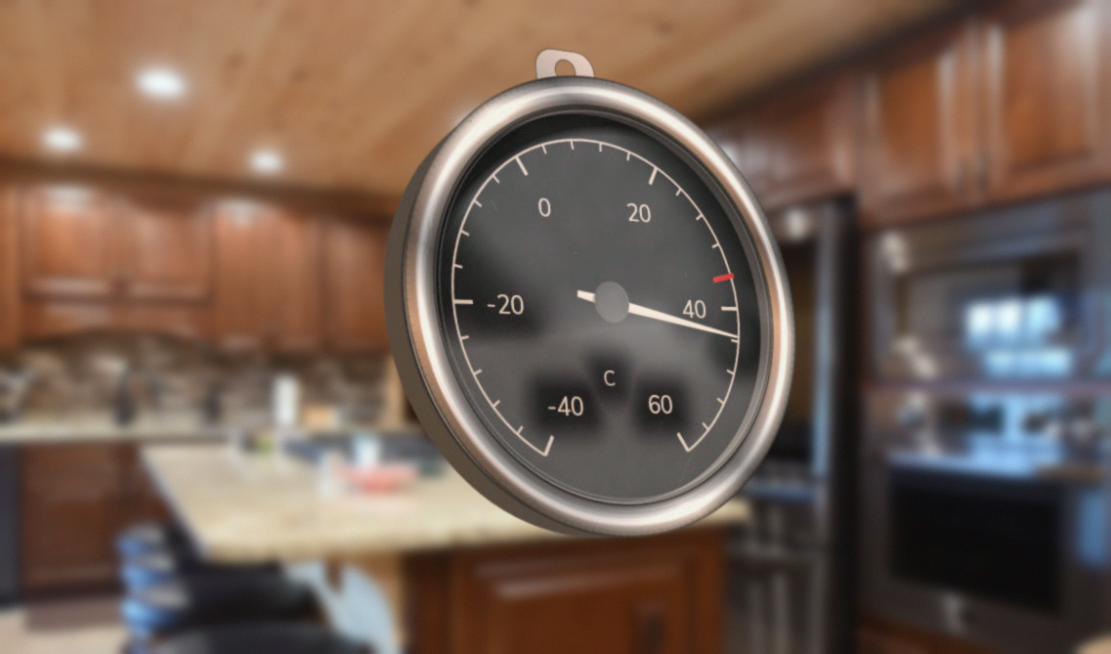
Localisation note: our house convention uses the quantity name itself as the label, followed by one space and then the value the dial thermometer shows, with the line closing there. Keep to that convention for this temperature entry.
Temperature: 44 °C
